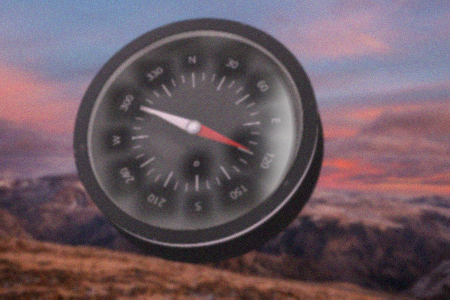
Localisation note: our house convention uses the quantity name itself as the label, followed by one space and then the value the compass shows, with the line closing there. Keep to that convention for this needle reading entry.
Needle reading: 120 °
